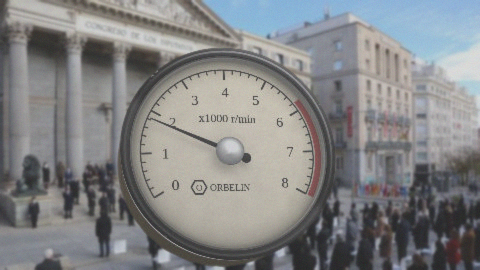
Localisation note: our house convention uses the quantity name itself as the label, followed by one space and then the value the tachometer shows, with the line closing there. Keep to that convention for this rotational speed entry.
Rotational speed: 1800 rpm
